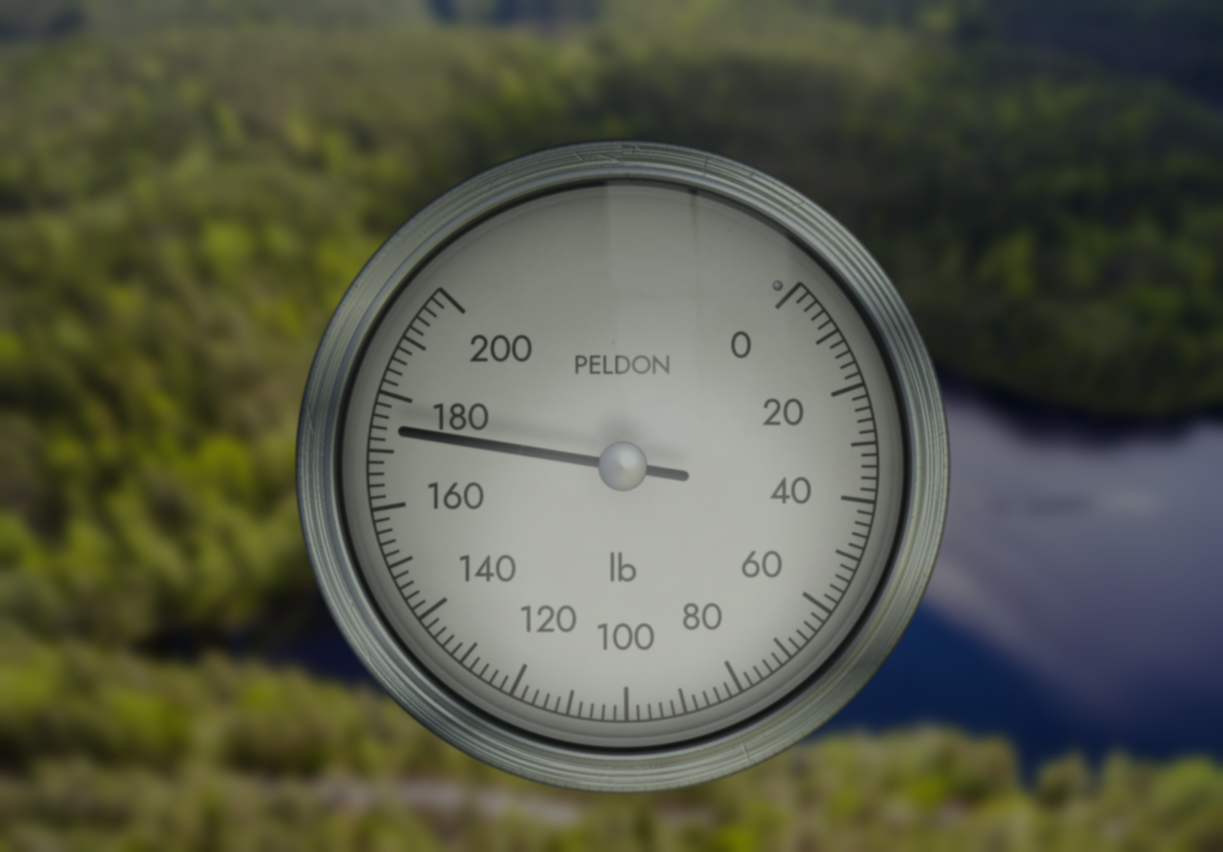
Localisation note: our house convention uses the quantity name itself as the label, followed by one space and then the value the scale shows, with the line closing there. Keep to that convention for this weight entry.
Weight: 174 lb
